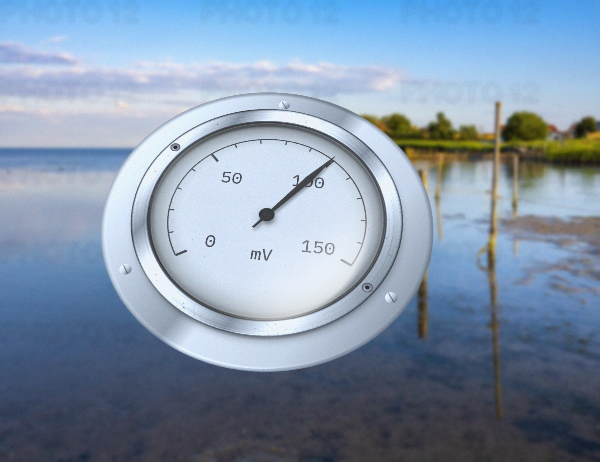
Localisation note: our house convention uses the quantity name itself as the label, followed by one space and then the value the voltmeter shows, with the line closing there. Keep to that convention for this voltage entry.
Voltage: 100 mV
